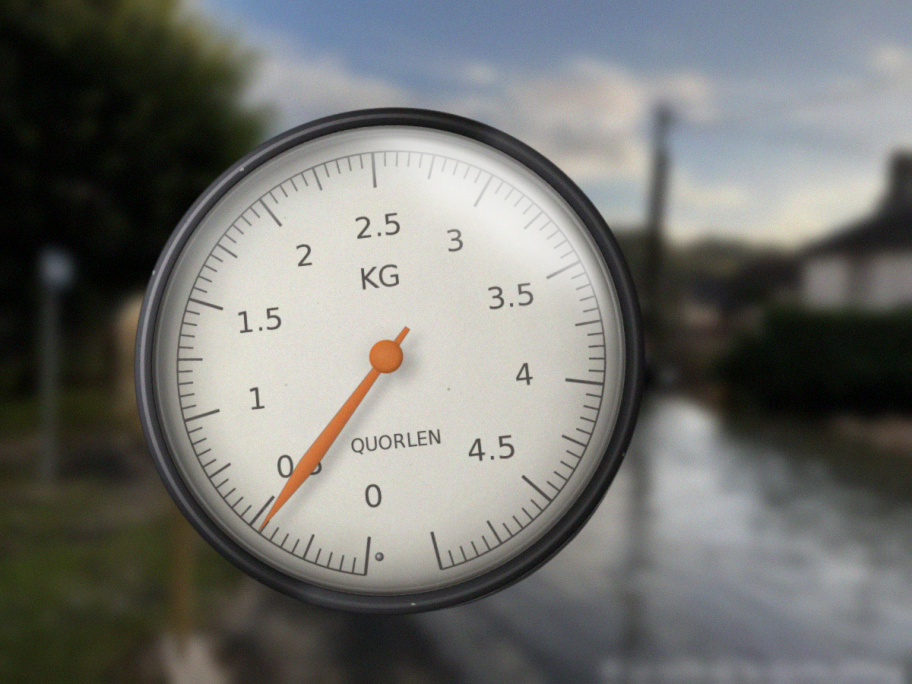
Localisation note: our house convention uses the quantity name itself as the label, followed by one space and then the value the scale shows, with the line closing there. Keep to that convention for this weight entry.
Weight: 0.45 kg
